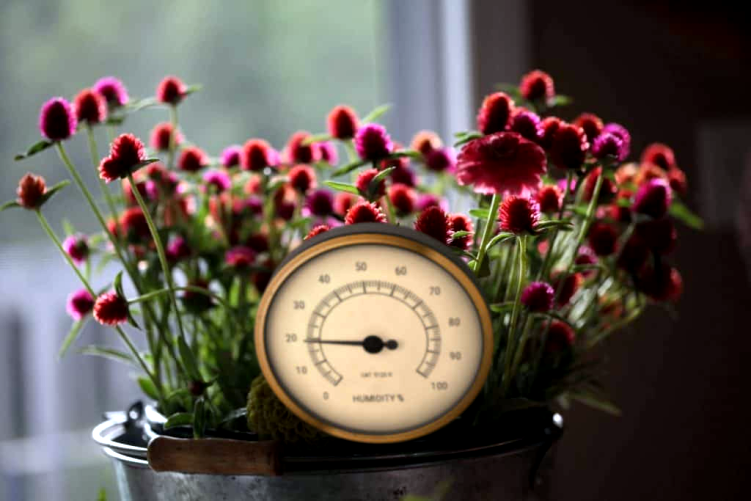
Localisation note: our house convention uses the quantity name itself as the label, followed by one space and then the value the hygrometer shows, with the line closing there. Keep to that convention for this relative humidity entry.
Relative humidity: 20 %
